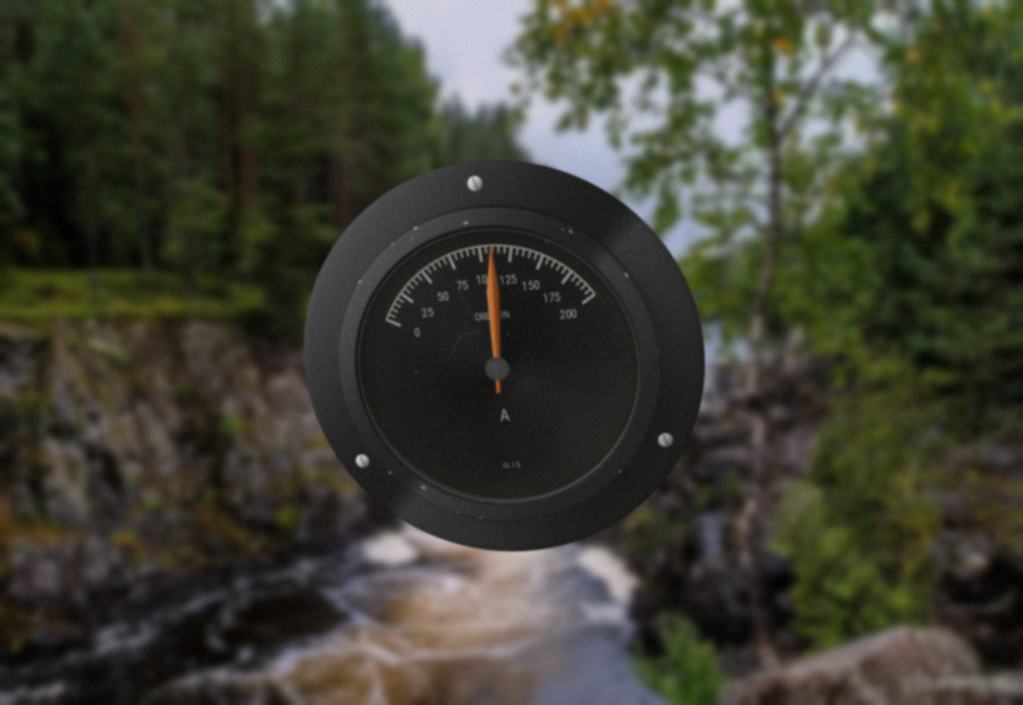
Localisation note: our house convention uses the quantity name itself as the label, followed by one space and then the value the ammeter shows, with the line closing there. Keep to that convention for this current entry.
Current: 110 A
